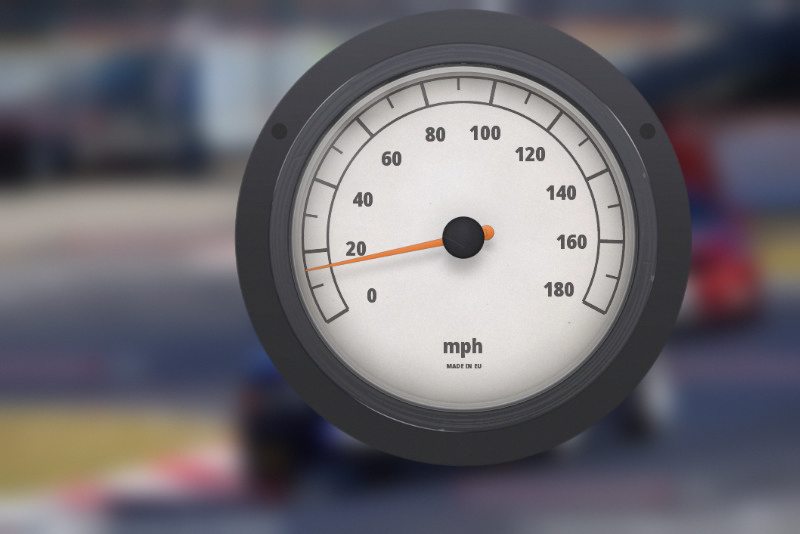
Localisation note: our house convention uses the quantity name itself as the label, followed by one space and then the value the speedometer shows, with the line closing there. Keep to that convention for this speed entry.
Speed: 15 mph
